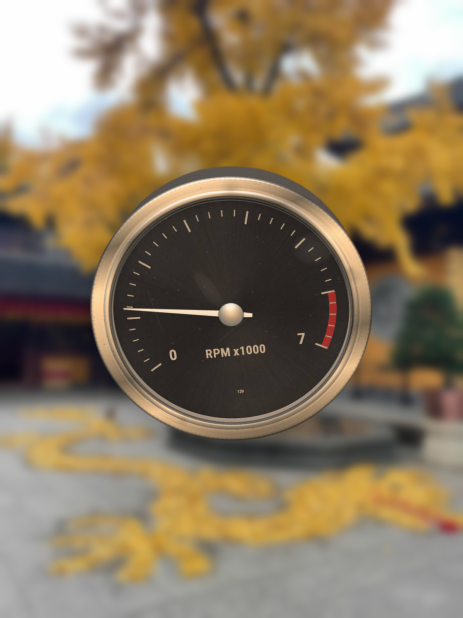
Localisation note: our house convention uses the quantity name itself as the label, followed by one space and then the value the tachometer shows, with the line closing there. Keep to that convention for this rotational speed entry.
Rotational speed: 1200 rpm
